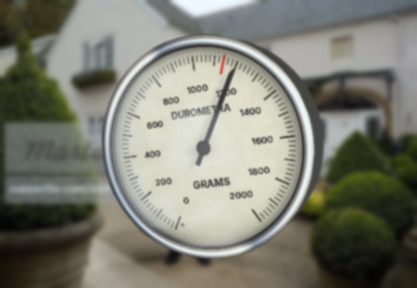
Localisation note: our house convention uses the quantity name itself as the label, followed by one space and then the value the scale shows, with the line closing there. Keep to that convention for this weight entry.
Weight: 1200 g
